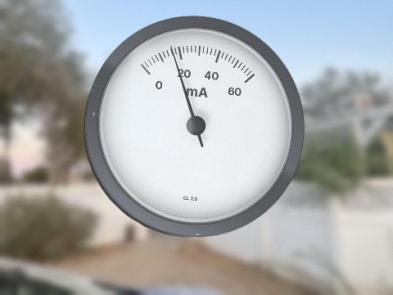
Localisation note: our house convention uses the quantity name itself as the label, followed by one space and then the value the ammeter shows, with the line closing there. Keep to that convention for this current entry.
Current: 16 mA
